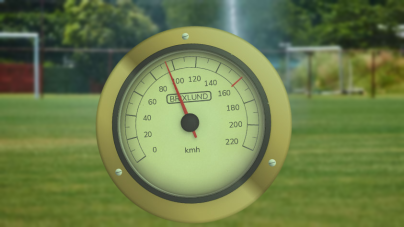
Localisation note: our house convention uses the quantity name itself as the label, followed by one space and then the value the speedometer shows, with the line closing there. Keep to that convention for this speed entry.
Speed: 95 km/h
